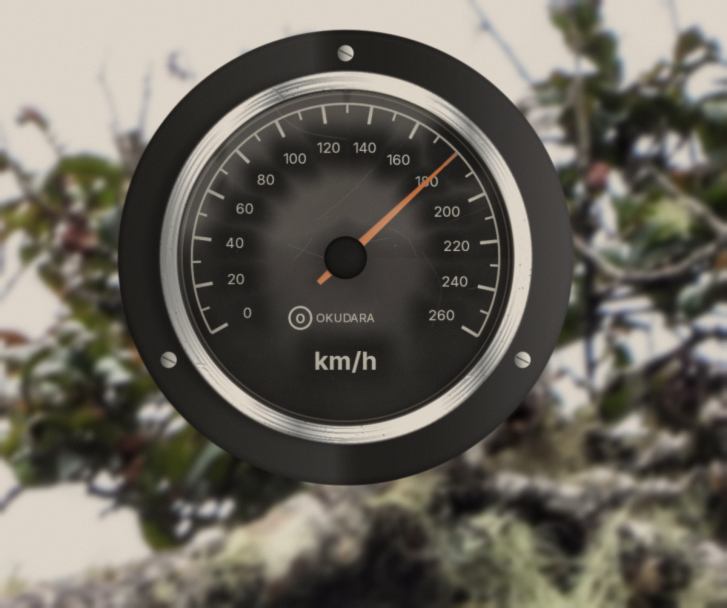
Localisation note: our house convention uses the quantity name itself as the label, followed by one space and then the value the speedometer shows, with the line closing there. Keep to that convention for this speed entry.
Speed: 180 km/h
